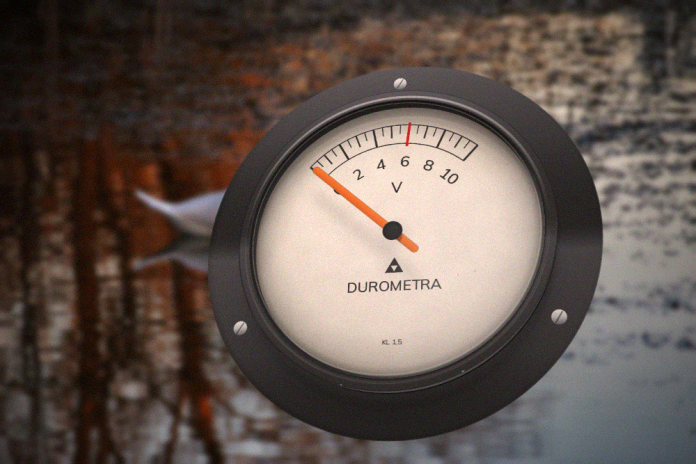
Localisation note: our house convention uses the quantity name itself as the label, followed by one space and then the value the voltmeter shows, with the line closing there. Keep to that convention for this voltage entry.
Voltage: 0 V
